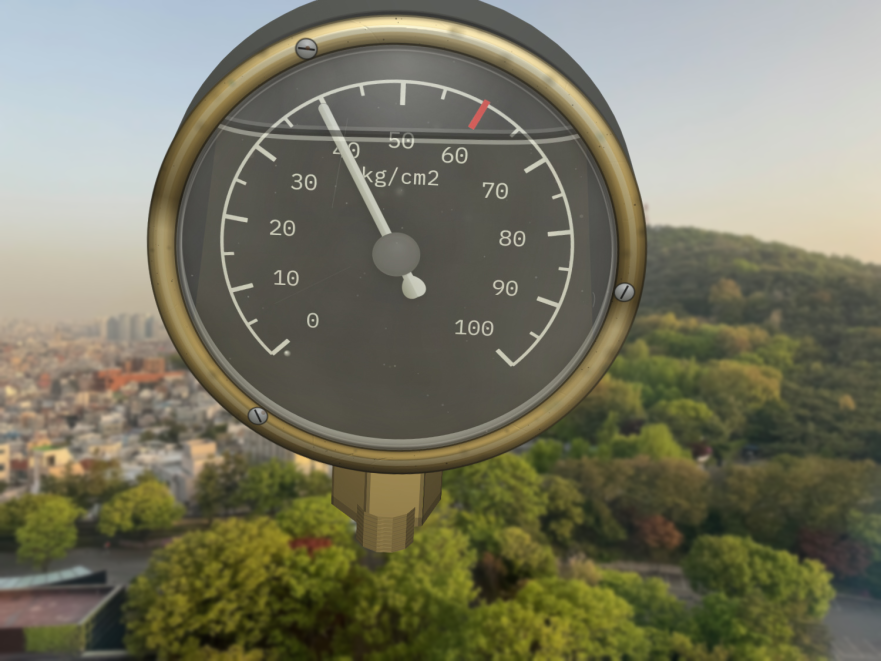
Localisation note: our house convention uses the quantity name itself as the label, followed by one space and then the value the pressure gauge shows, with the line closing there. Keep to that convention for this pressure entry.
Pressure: 40 kg/cm²
